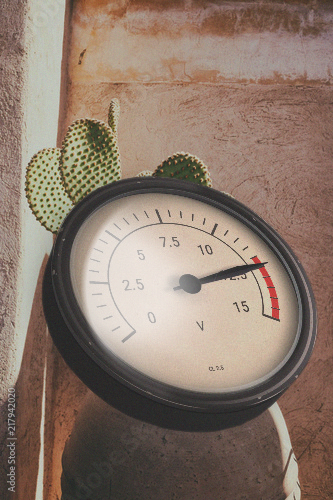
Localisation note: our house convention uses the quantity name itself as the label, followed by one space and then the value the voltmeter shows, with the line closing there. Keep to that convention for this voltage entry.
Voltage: 12.5 V
